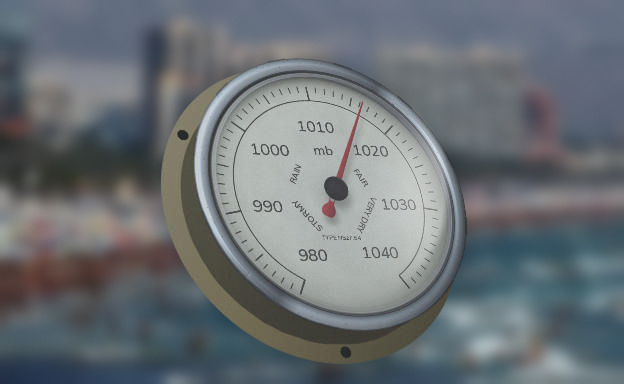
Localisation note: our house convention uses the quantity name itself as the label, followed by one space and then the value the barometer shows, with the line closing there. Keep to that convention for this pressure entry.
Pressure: 1016 mbar
